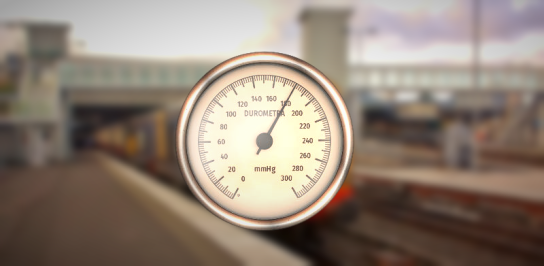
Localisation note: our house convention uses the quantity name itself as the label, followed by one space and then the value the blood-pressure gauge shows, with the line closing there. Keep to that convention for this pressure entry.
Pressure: 180 mmHg
